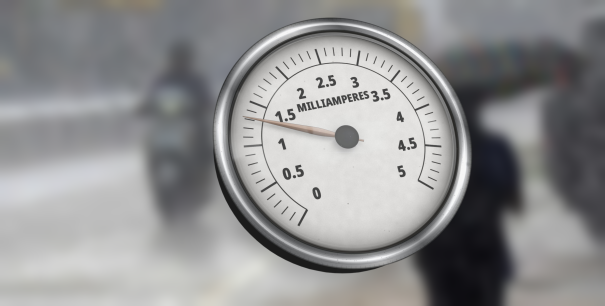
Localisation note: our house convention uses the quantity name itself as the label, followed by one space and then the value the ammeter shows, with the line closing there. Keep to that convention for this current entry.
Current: 1.3 mA
